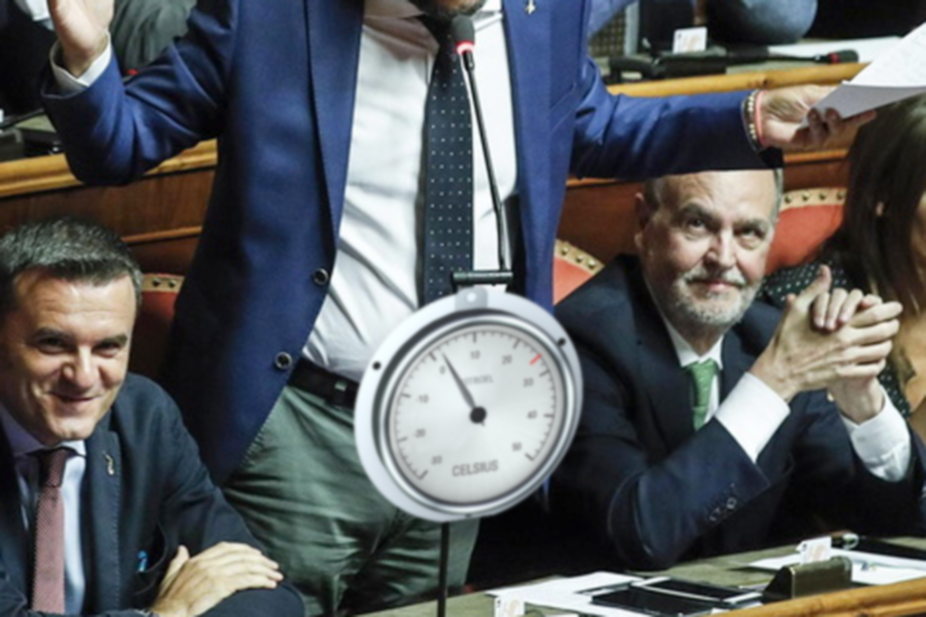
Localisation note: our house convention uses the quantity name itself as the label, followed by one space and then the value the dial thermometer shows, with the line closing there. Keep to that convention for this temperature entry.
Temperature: 2 °C
